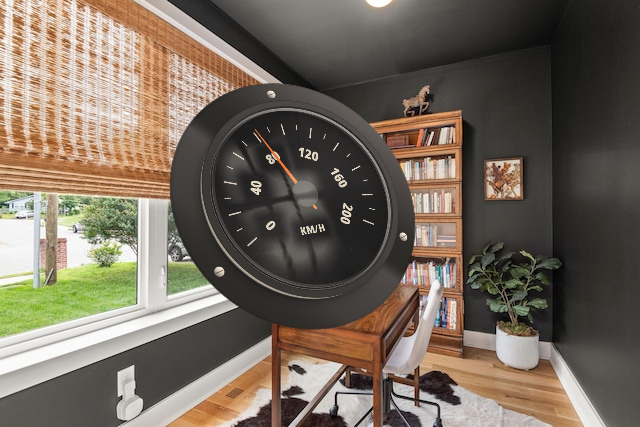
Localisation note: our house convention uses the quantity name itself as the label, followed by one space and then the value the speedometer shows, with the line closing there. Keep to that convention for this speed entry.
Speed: 80 km/h
